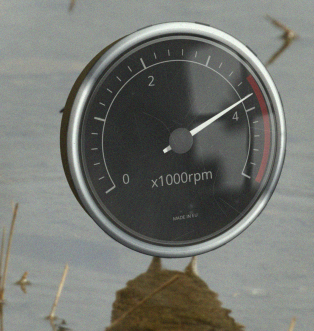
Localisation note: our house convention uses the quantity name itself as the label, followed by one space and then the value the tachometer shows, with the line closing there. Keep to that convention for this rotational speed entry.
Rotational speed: 3800 rpm
